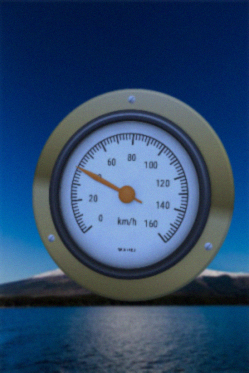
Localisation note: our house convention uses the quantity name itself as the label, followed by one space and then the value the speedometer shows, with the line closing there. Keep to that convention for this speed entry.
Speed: 40 km/h
